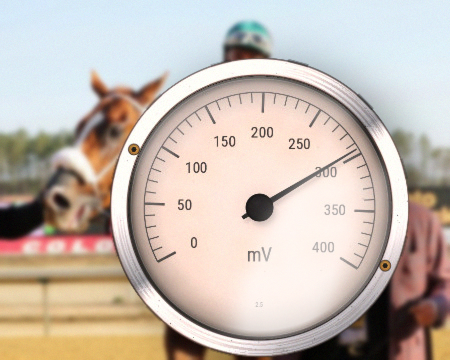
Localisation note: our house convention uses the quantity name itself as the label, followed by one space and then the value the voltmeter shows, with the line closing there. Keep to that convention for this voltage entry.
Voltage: 295 mV
